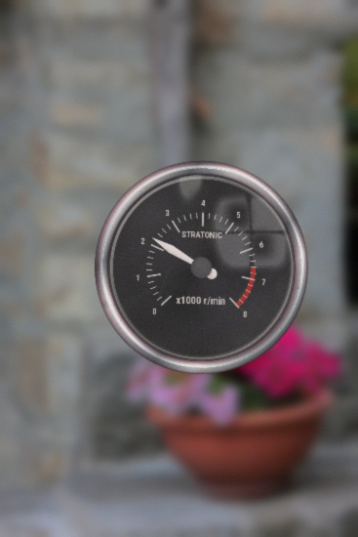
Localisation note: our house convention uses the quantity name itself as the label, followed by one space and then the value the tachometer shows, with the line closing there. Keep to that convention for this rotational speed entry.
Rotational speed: 2200 rpm
